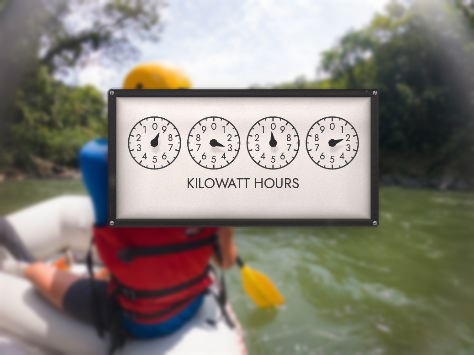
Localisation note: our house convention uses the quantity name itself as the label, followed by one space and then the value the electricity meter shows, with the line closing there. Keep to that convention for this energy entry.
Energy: 9302 kWh
